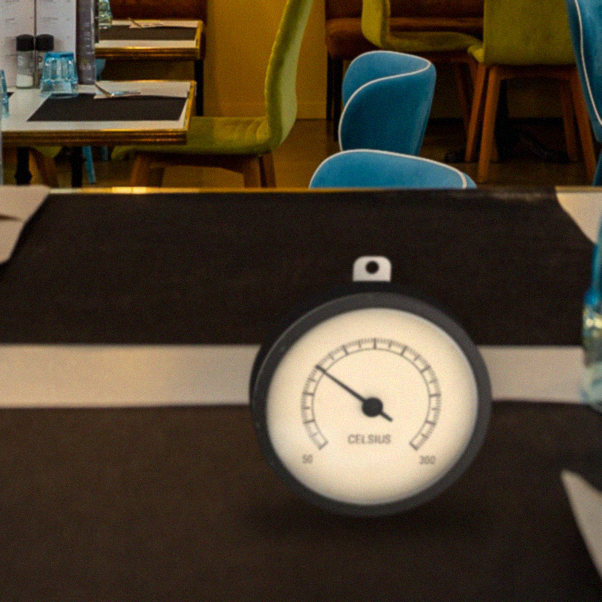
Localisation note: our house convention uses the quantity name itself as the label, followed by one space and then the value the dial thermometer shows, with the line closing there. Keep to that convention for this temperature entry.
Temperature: 125 °C
